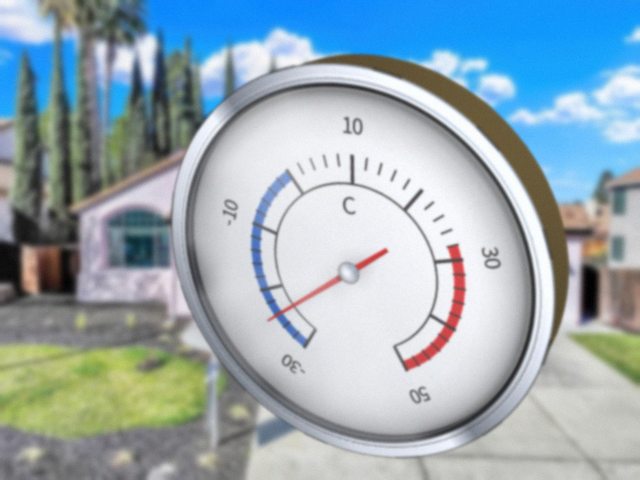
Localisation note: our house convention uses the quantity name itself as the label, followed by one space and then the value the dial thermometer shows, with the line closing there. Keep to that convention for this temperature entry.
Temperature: -24 °C
